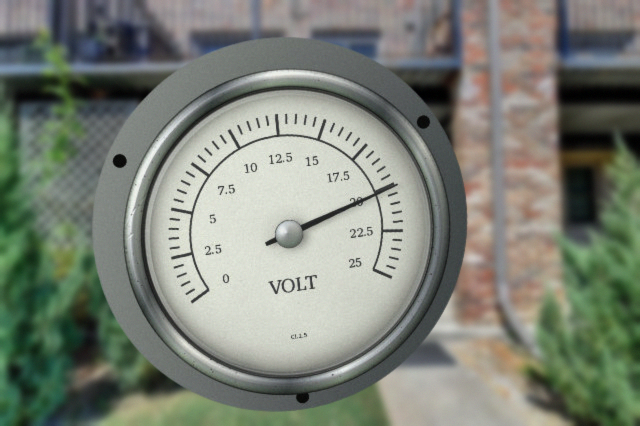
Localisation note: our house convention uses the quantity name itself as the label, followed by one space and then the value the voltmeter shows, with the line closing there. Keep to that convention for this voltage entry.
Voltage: 20 V
